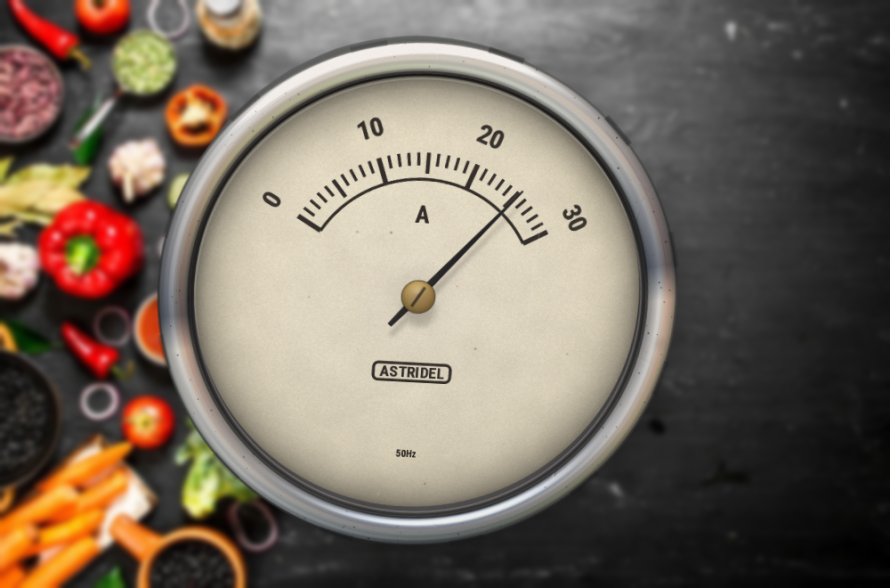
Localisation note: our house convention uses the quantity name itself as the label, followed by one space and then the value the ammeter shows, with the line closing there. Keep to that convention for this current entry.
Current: 25 A
